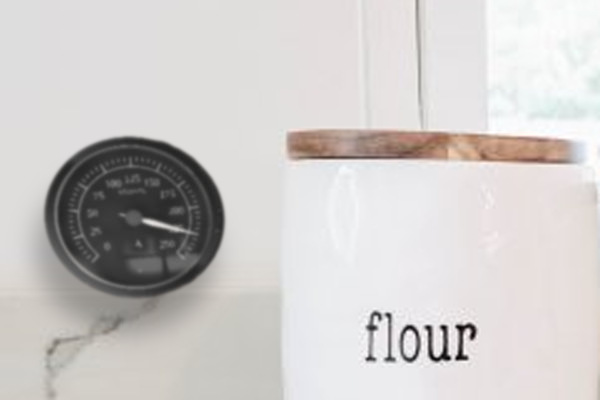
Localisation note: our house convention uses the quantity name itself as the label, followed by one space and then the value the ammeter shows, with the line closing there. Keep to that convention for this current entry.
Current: 225 A
